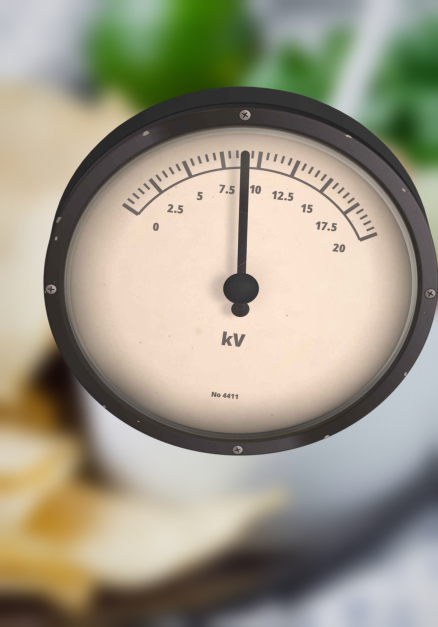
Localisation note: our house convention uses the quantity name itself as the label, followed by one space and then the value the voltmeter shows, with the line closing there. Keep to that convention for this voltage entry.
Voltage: 9 kV
